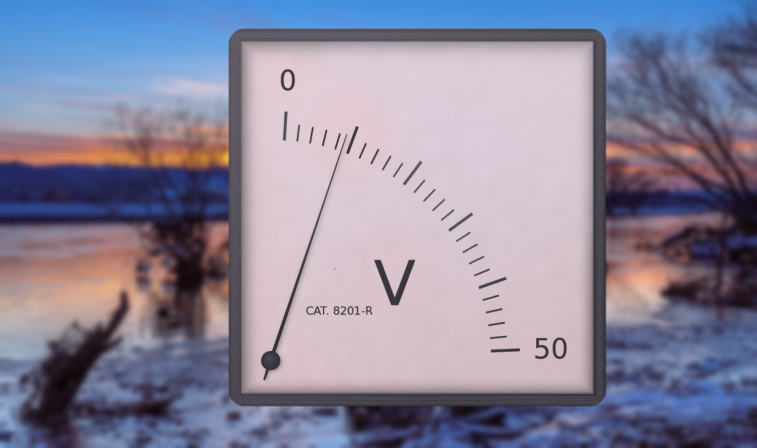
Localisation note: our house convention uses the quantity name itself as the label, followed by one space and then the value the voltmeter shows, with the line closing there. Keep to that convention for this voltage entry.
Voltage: 9 V
